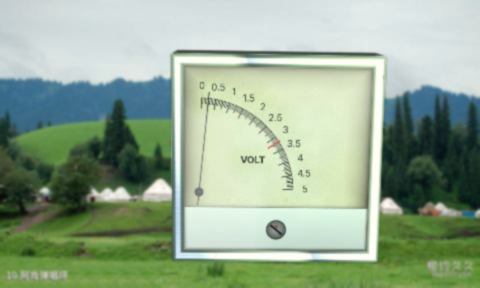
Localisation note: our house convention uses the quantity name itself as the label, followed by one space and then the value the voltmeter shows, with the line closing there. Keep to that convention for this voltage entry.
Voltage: 0.25 V
